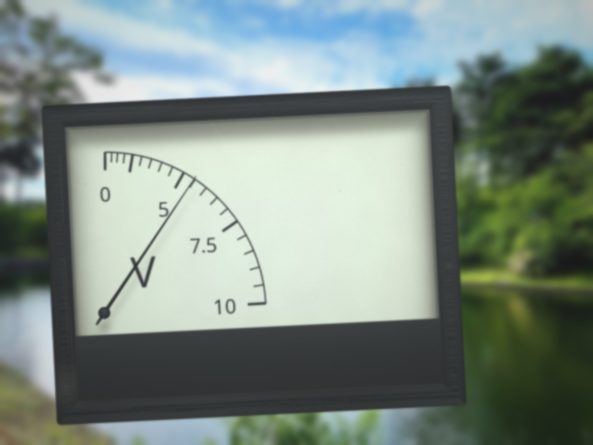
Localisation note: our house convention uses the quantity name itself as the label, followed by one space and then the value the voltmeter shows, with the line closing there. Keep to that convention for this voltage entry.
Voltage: 5.5 V
